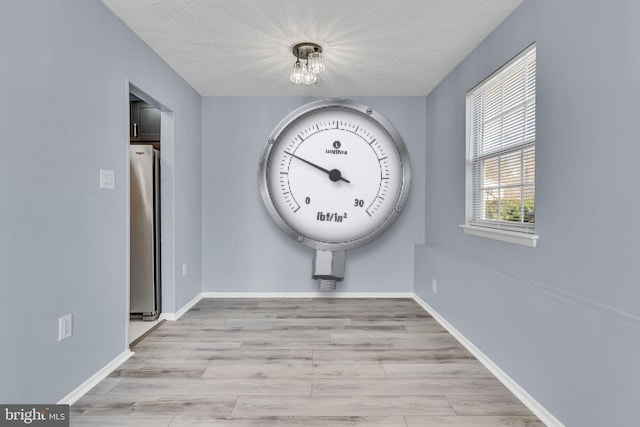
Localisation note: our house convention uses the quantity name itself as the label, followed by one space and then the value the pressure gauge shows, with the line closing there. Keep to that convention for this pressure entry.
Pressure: 7.5 psi
